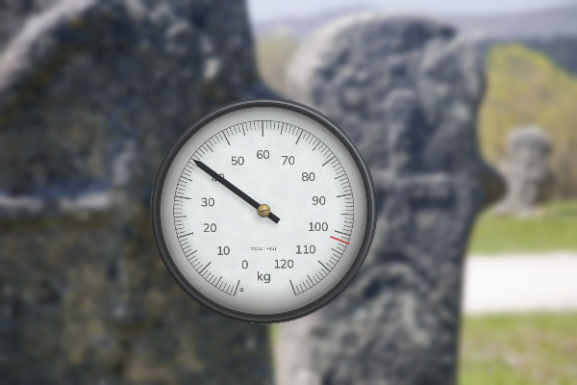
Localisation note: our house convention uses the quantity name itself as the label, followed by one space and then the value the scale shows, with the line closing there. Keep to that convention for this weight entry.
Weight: 40 kg
